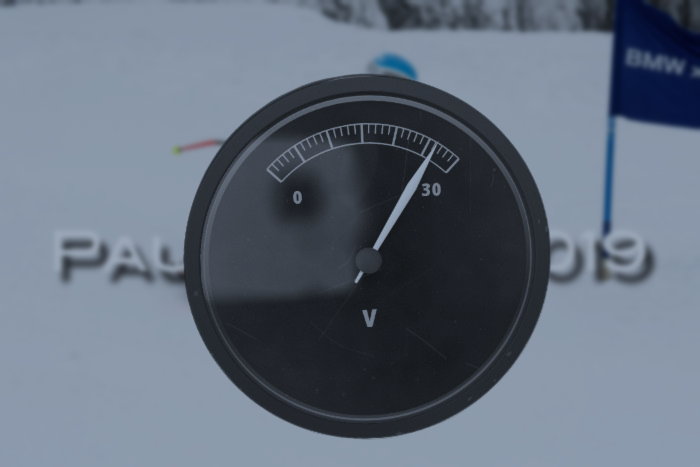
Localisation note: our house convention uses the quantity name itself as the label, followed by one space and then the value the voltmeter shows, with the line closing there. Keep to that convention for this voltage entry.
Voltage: 26 V
